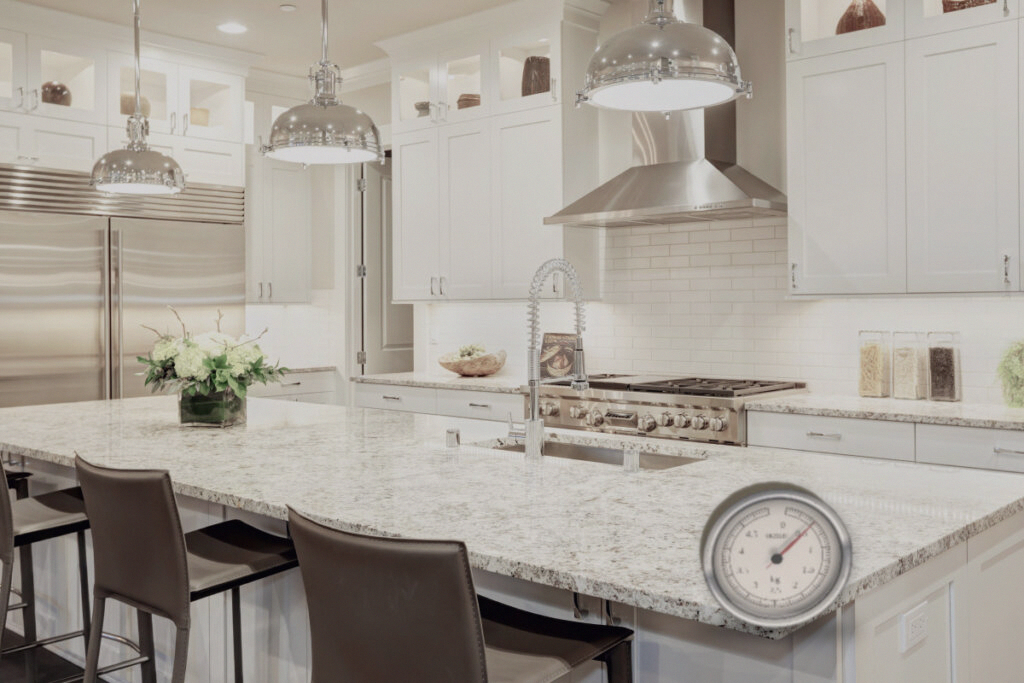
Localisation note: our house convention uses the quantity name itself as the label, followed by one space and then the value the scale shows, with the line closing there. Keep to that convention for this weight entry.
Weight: 0.5 kg
